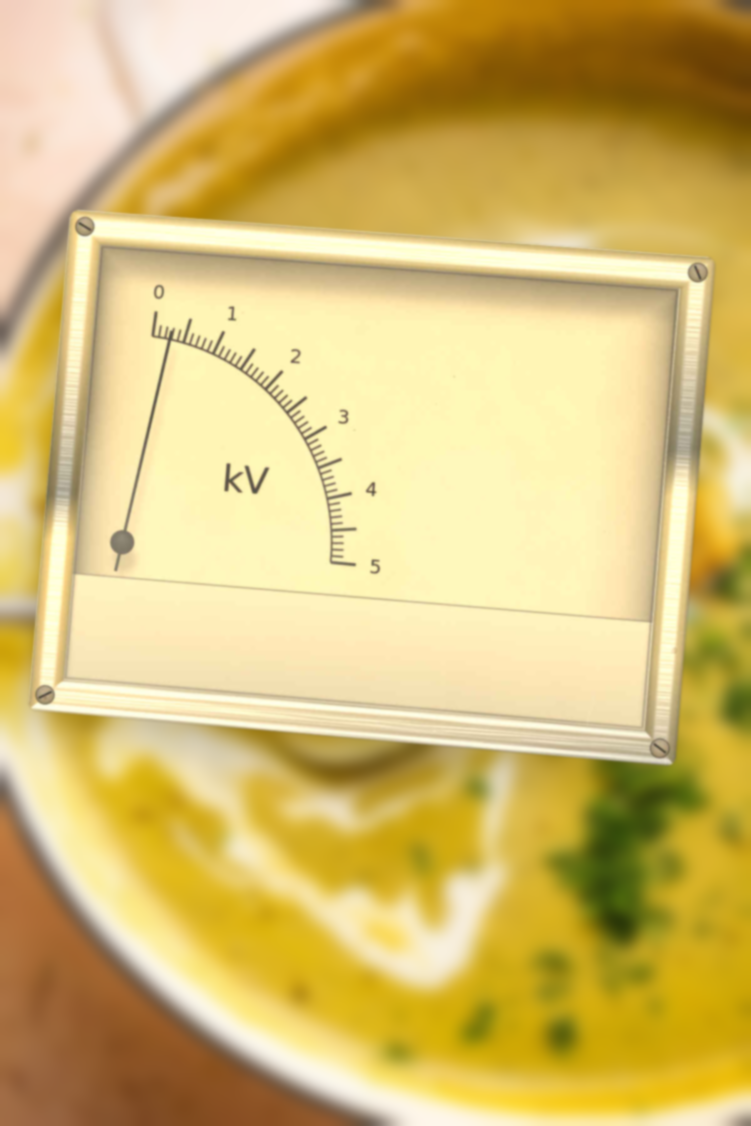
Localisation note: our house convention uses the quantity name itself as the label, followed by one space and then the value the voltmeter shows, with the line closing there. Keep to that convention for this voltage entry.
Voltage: 0.3 kV
